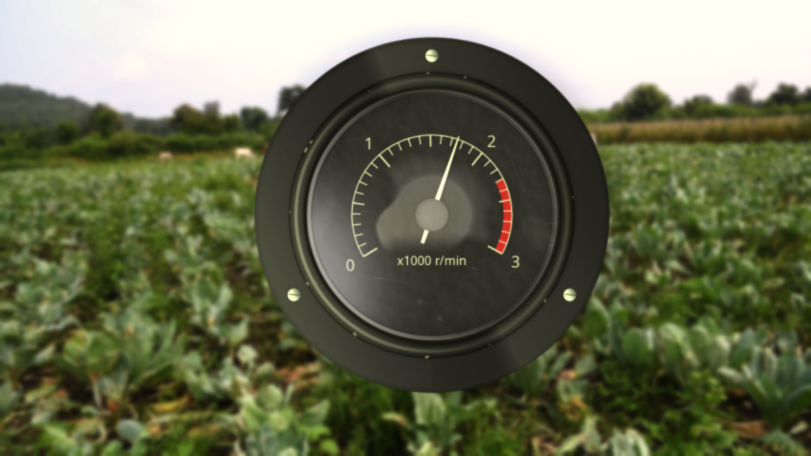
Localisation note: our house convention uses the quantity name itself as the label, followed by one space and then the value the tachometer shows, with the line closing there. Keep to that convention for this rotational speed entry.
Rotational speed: 1750 rpm
